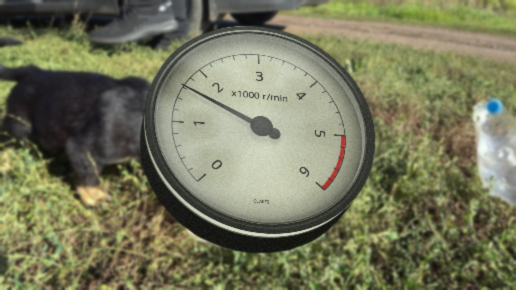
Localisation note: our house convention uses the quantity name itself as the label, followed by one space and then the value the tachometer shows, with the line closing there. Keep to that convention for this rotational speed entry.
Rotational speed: 1600 rpm
